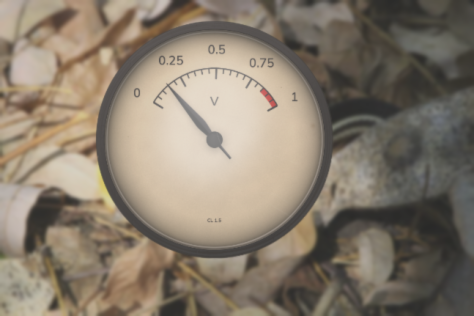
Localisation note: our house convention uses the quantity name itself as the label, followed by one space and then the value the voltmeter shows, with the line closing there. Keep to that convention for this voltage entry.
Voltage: 0.15 V
